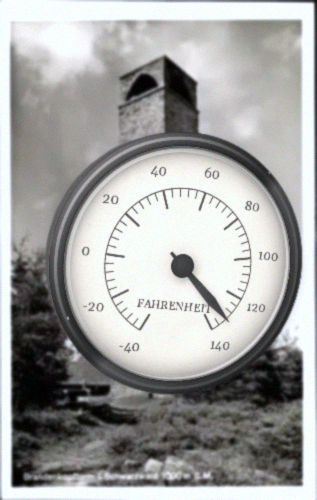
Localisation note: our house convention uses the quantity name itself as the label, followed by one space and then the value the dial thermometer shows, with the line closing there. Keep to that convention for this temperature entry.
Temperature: 132 °F
